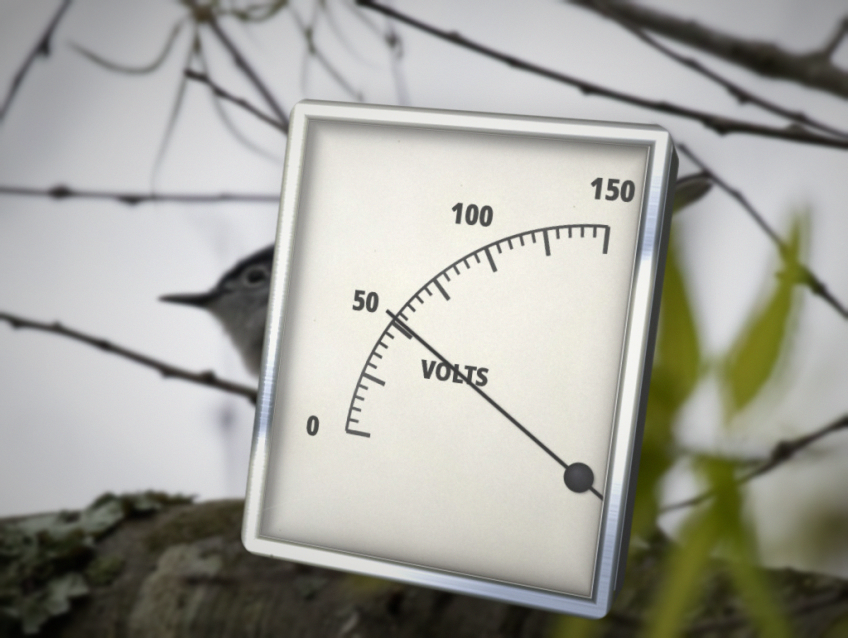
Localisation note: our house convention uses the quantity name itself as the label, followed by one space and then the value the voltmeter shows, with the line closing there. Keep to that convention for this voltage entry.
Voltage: 52.5 V
